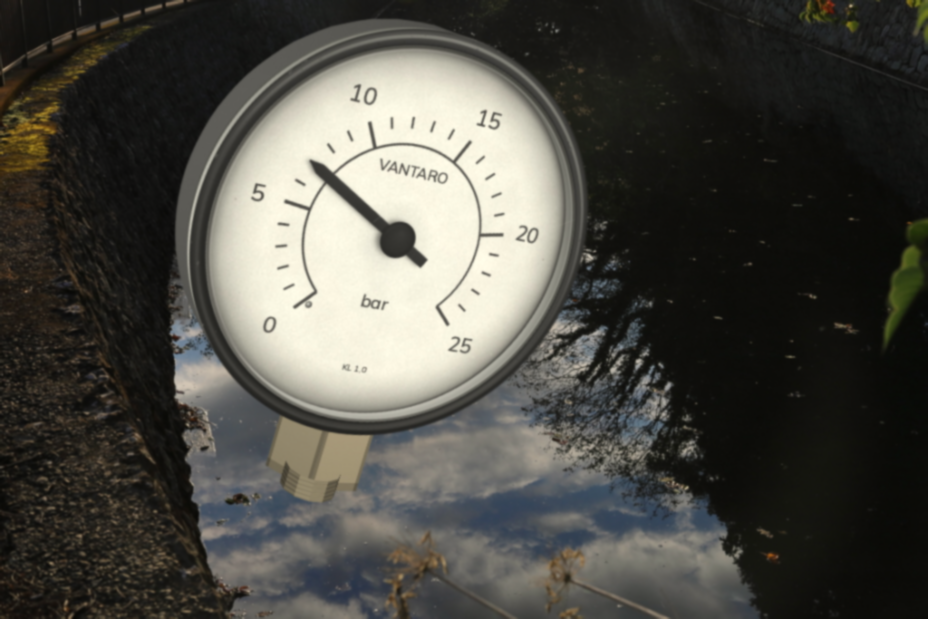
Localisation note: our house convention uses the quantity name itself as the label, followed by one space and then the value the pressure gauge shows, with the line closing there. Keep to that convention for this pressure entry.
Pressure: 7 bar
